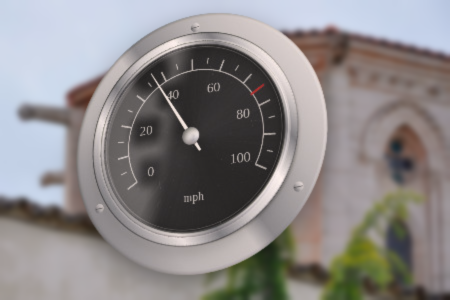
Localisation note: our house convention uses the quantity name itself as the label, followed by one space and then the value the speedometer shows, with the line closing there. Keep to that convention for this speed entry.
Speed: 37.5 mph
